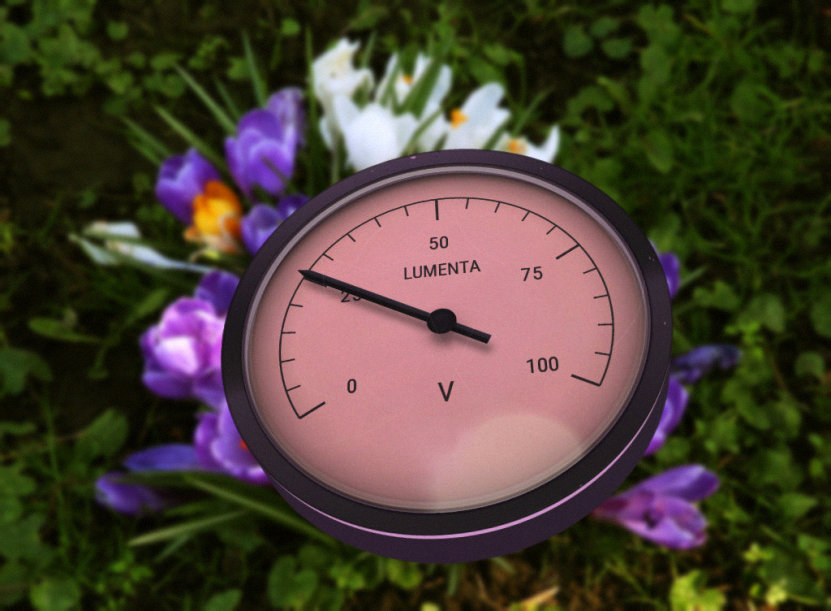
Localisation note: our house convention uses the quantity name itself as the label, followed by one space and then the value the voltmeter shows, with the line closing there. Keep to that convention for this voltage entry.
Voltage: 25 V
